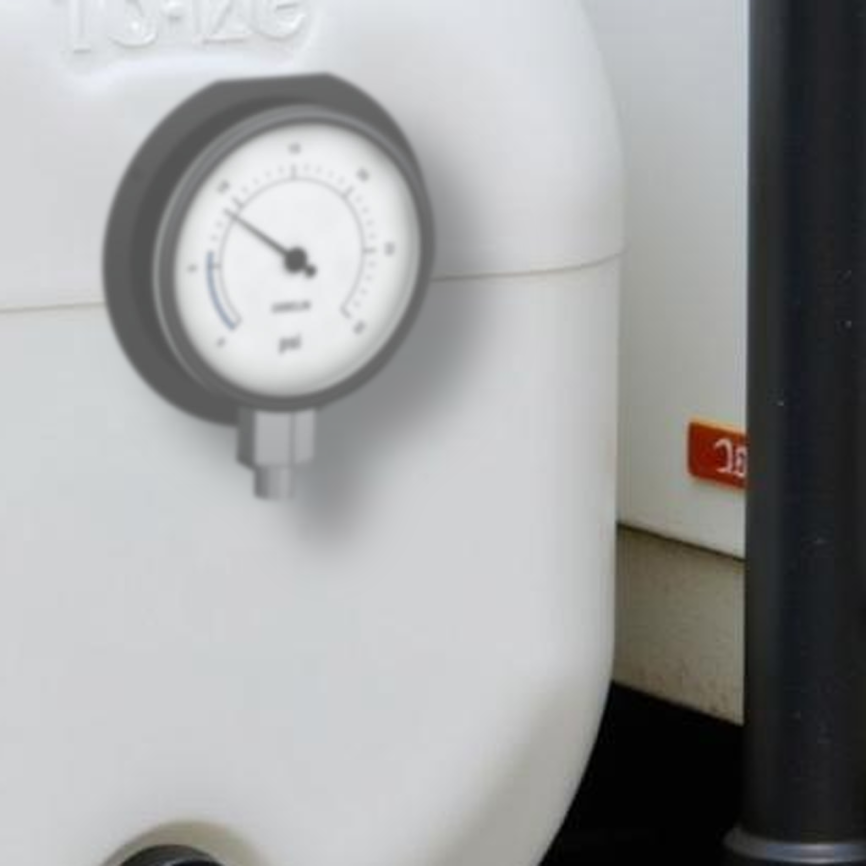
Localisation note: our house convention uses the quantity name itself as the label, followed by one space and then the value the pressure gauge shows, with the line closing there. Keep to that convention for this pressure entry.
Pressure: 9 psi
